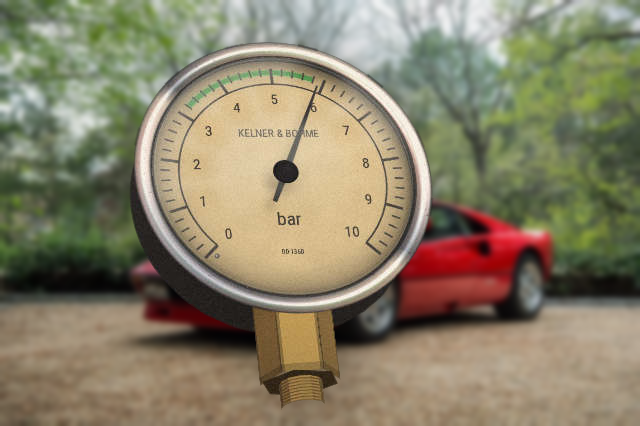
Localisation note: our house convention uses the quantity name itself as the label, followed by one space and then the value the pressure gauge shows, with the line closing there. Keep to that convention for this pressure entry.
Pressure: 5.9 bar
